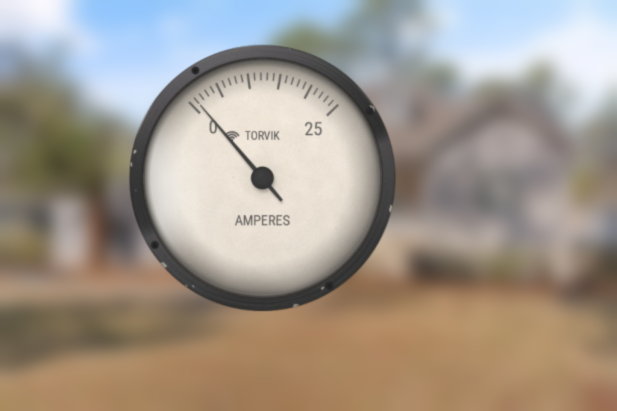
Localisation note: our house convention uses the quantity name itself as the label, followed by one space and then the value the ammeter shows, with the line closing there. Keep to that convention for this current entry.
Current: 1 A
